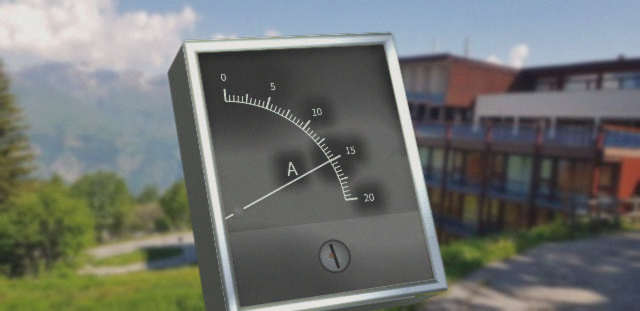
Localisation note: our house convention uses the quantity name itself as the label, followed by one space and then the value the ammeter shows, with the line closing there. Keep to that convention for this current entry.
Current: 15 A
